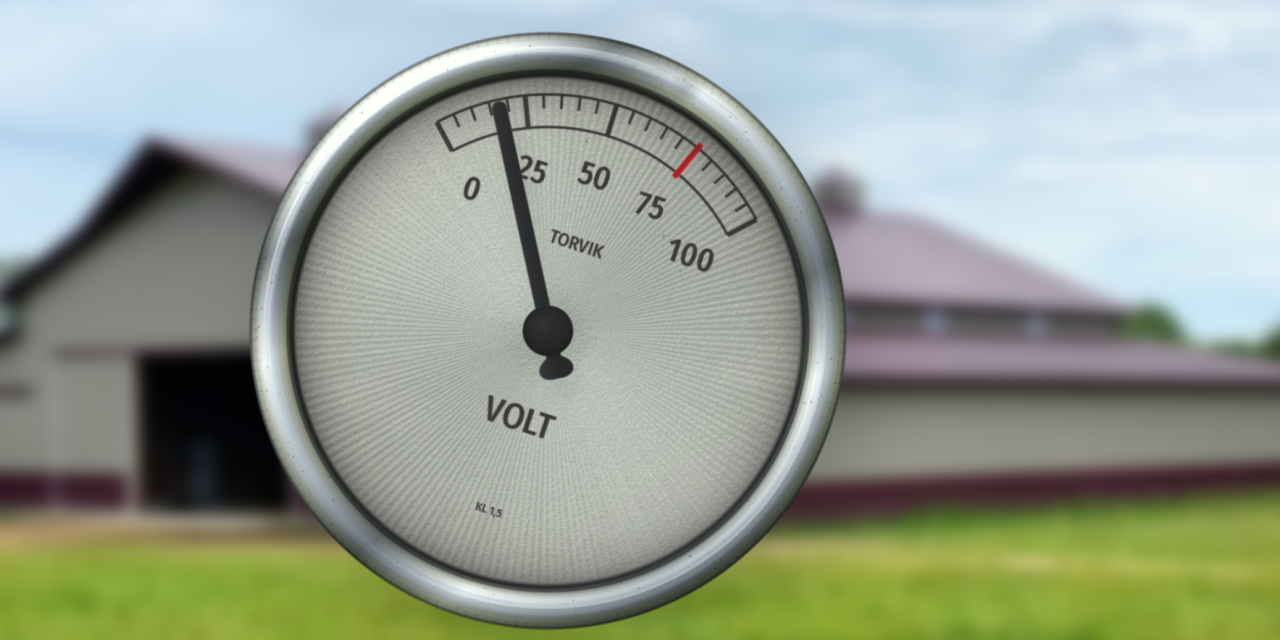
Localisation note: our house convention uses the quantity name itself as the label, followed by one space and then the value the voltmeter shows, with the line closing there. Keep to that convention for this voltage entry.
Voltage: 17.5 V
